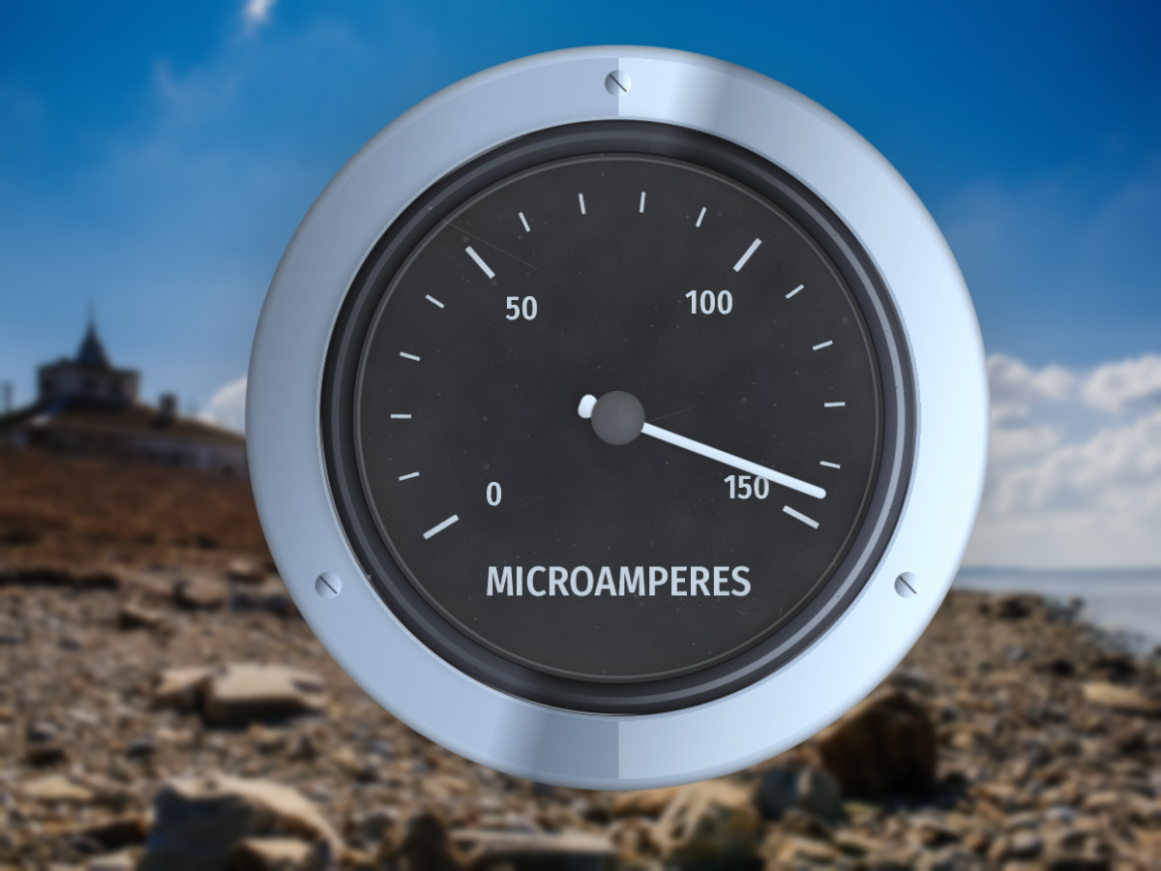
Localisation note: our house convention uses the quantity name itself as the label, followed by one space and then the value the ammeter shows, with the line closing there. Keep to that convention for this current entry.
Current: 145 µA
